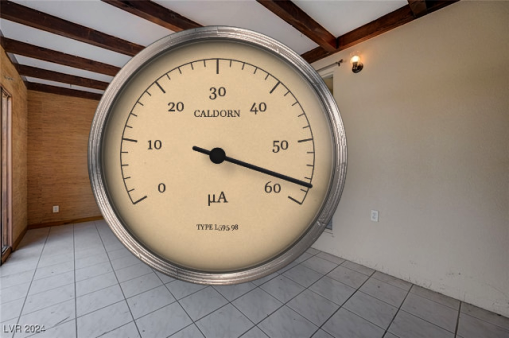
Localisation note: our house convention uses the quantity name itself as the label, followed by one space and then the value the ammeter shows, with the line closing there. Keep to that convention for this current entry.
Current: 57 µA
